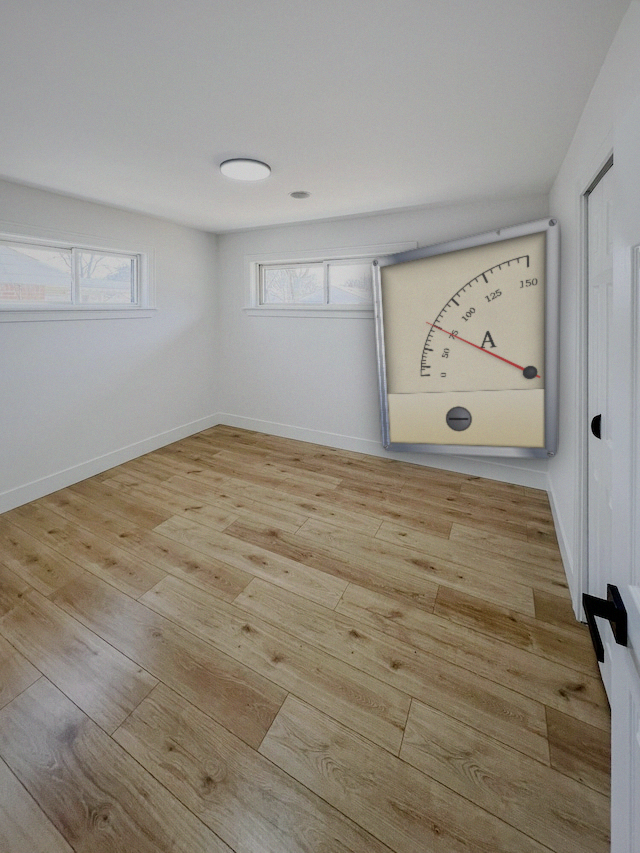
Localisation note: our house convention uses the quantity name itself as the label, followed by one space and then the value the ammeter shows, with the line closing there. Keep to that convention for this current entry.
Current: 75 A
